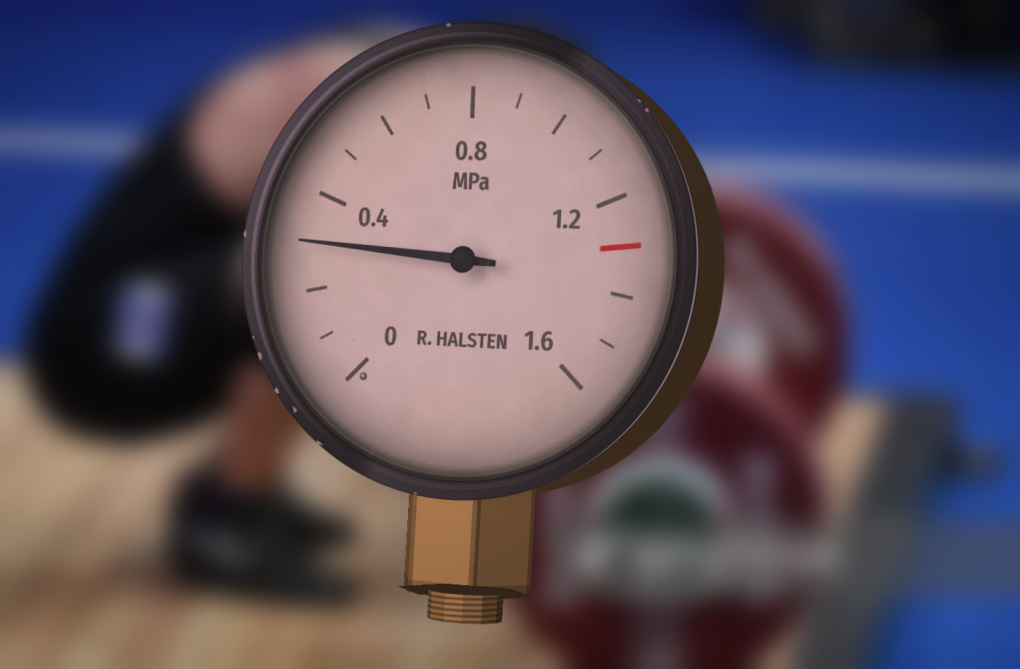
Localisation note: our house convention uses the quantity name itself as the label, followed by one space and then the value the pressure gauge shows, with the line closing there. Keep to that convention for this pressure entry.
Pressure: 0.3 MPa
